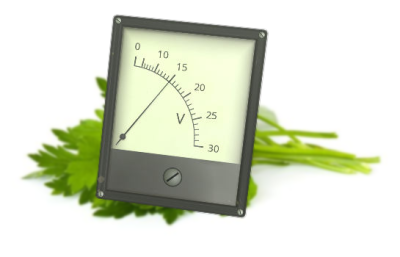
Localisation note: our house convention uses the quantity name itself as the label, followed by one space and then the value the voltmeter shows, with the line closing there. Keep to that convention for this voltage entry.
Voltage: 15 V
